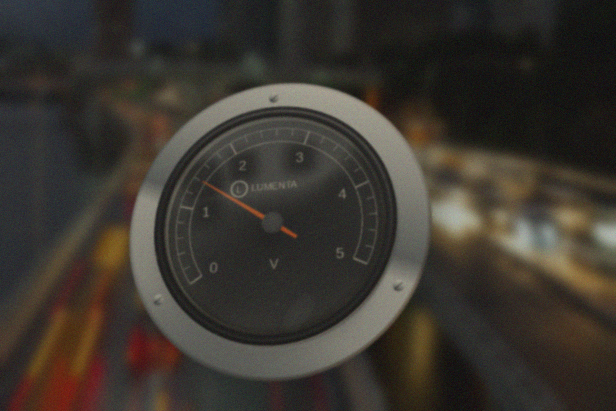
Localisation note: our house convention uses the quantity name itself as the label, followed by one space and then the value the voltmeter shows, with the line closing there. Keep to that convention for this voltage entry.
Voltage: 1.4 V
